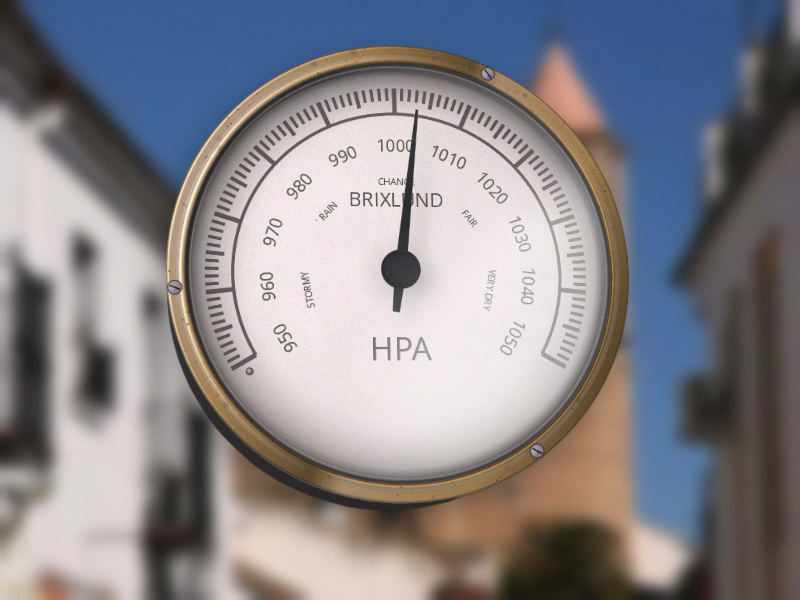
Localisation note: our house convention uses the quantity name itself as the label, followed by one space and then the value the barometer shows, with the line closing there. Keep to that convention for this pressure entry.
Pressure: 1003 hPa
